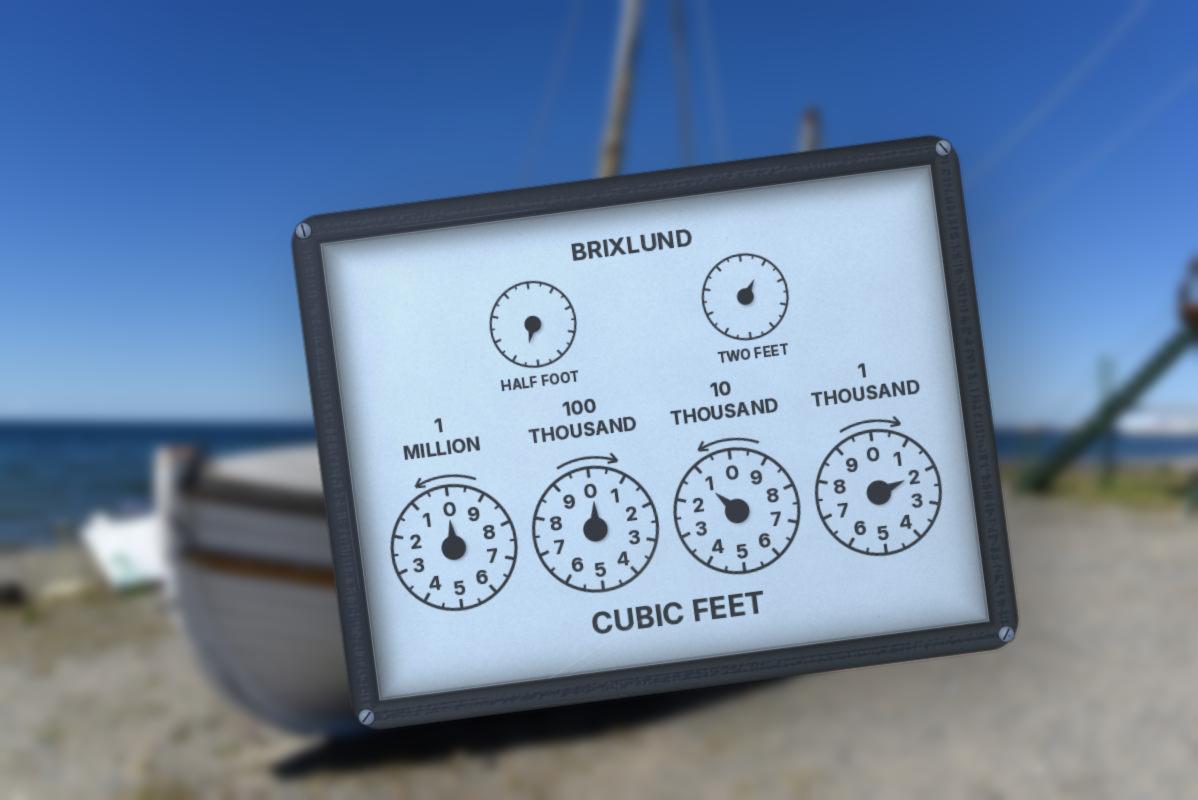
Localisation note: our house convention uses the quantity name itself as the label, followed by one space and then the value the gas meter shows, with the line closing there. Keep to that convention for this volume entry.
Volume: 1200 ft³
